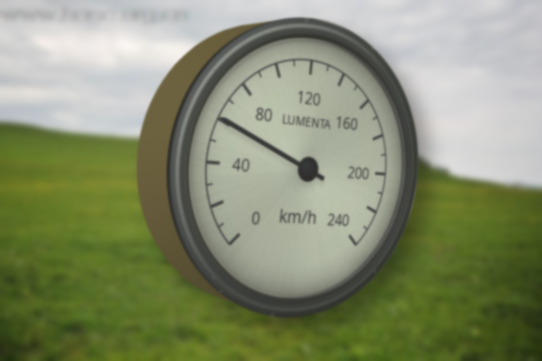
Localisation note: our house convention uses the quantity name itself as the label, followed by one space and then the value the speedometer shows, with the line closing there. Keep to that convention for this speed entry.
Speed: 60 km/h
